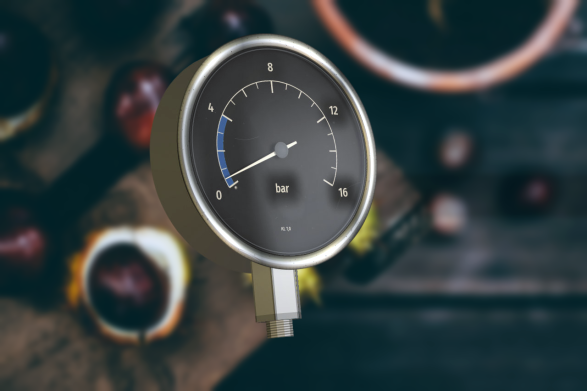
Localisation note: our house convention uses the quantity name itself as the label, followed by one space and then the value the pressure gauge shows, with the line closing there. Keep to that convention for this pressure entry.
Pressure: 0.5 bar
